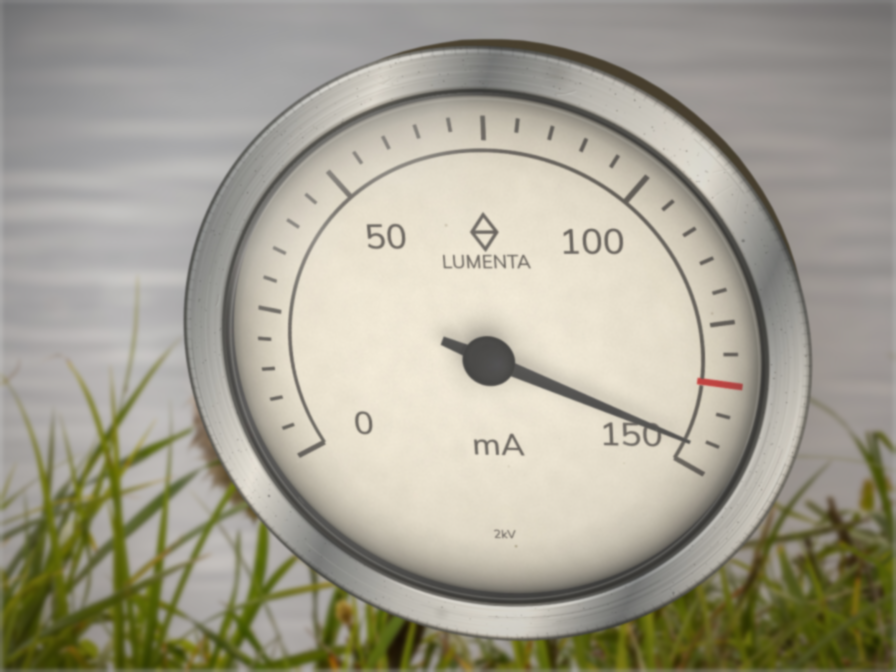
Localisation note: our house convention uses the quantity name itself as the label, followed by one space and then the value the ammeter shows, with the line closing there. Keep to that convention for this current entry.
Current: 145 mA
